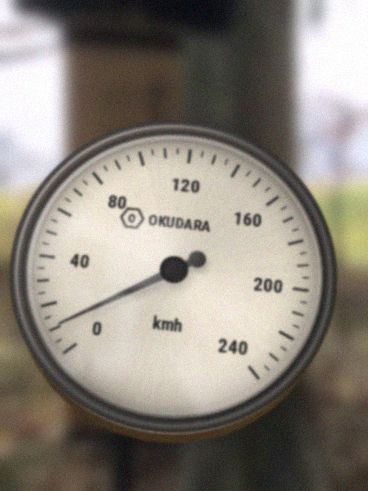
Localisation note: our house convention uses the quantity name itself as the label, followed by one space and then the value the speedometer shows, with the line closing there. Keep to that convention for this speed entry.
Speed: 10 km/h
